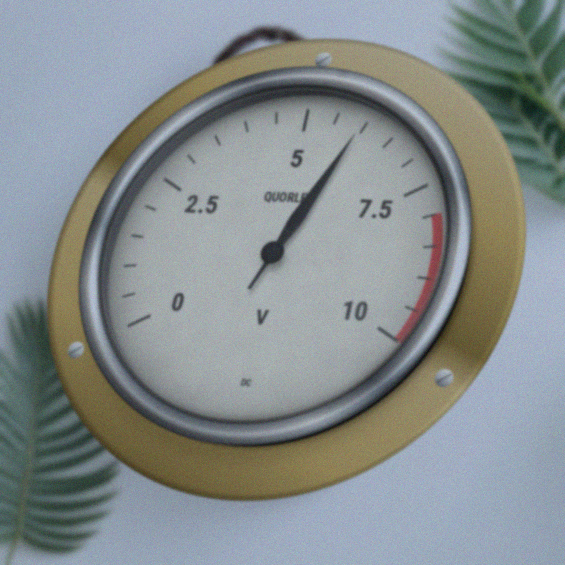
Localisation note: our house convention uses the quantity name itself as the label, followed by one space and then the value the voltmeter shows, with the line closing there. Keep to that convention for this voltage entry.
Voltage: 6 V
